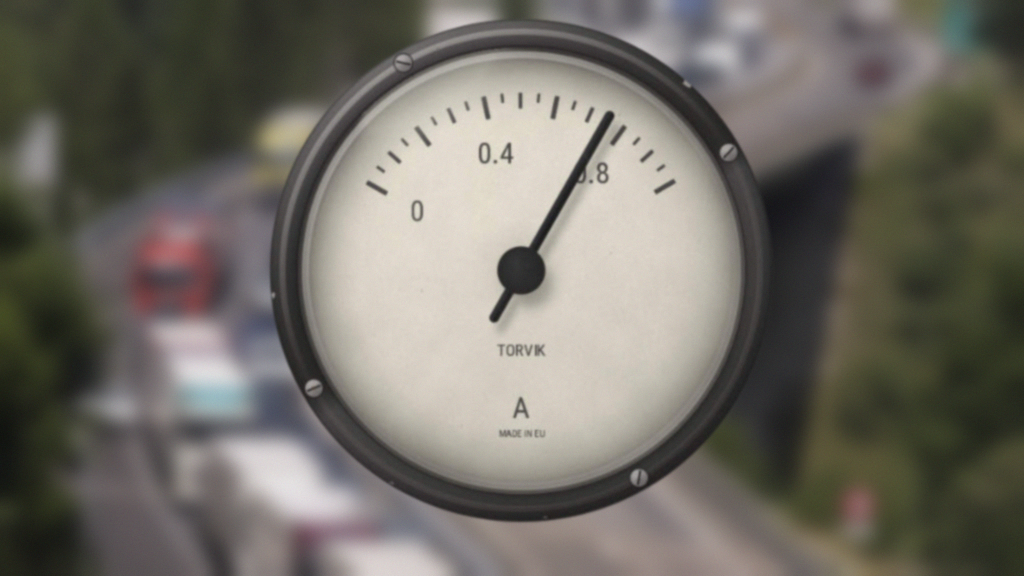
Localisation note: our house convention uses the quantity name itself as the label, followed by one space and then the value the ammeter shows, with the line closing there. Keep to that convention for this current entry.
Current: 0.75 A
